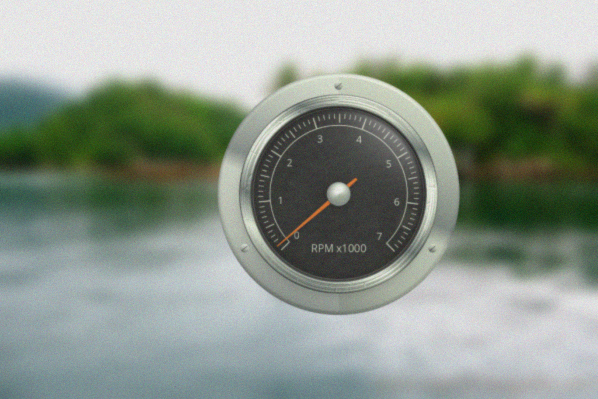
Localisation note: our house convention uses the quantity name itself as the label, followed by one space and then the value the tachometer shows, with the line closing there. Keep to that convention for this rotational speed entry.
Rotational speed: 100 rpm
